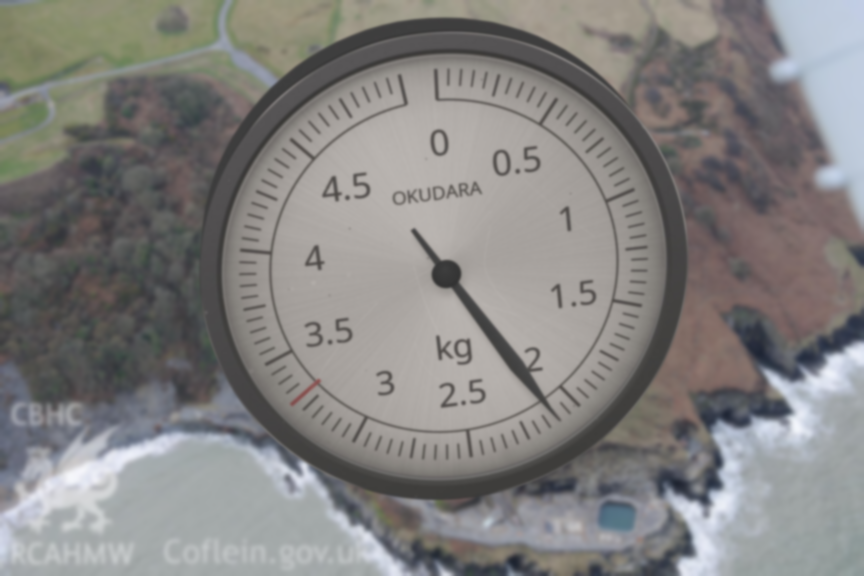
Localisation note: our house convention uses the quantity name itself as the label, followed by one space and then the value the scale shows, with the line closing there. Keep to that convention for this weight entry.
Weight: 2.1 kg
